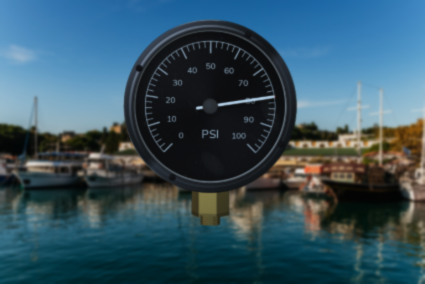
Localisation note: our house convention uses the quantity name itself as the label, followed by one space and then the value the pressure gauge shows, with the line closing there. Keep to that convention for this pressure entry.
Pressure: 80 psi
